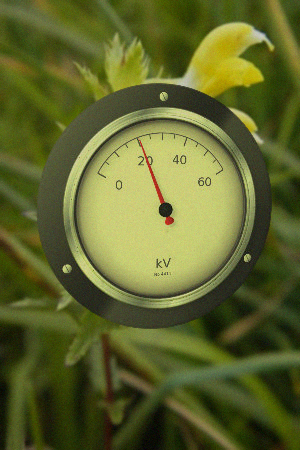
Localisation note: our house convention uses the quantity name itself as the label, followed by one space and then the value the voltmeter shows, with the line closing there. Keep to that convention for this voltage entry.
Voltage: 20 kV
